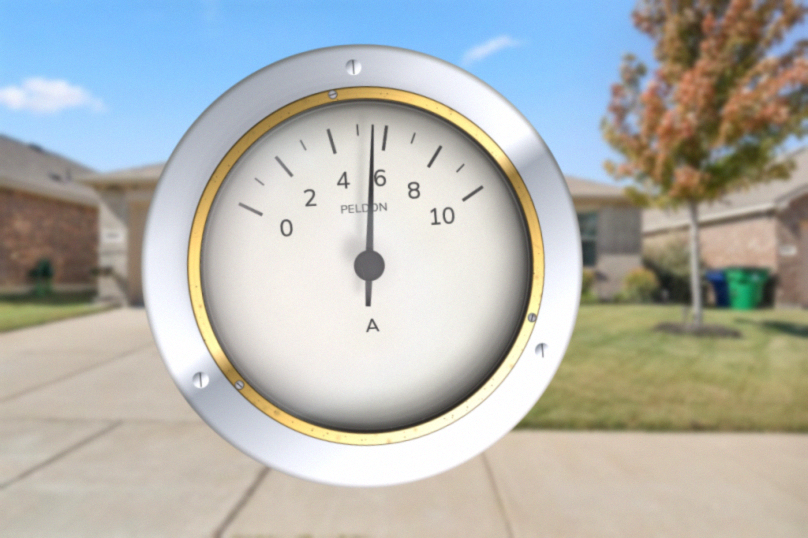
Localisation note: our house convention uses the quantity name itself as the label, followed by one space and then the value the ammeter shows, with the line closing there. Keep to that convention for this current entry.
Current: 5.5 A
